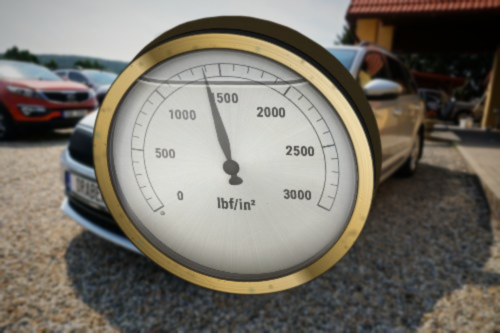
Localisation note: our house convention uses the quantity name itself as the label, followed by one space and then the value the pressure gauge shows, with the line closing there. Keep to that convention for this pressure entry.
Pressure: 1400 psi
